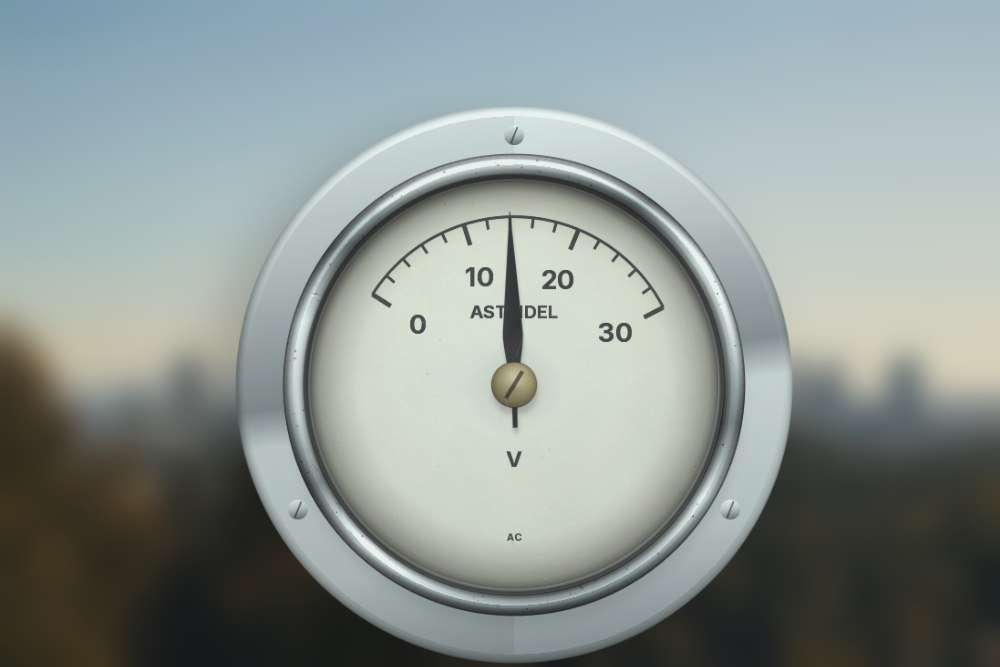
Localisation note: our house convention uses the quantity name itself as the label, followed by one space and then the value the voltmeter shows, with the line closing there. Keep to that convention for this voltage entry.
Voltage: 14 V
